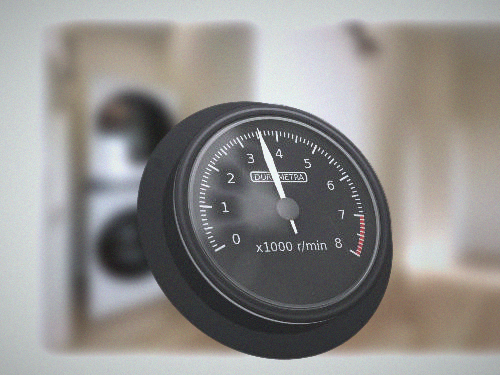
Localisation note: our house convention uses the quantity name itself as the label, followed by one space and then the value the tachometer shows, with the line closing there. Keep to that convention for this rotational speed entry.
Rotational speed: 3500 rpm
